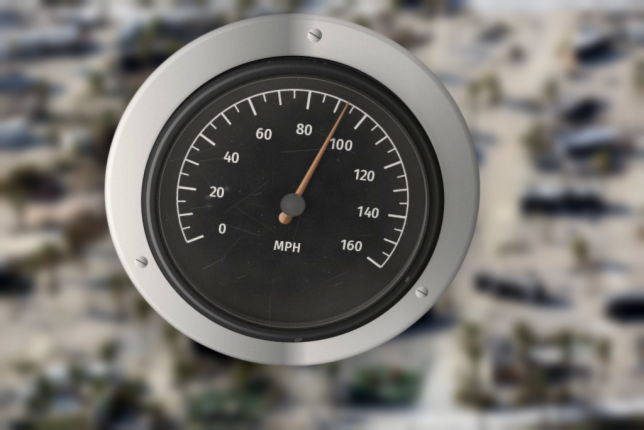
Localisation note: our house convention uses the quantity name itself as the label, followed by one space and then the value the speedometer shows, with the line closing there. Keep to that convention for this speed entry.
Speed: 92.5 mph
